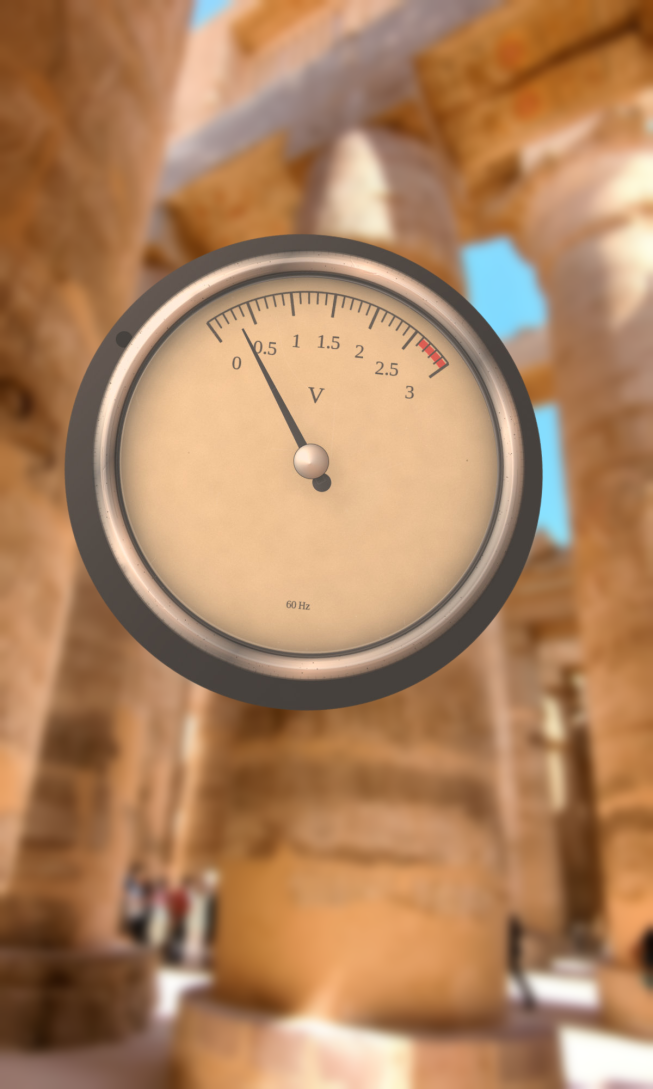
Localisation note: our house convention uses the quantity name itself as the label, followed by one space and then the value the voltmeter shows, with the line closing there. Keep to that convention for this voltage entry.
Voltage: 0.3 V
